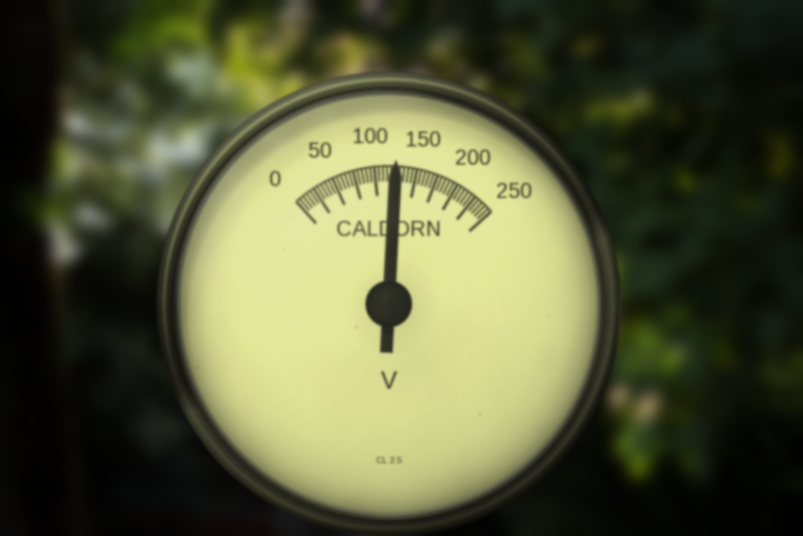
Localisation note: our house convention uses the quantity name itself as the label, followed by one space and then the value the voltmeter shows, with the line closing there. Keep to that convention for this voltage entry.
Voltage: 125 V
